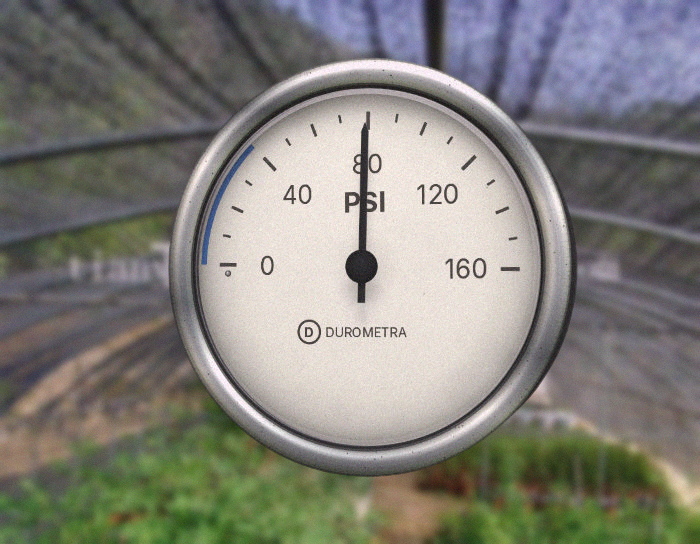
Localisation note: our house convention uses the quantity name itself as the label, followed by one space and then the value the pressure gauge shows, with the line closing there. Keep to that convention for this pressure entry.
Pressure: 80 psi
